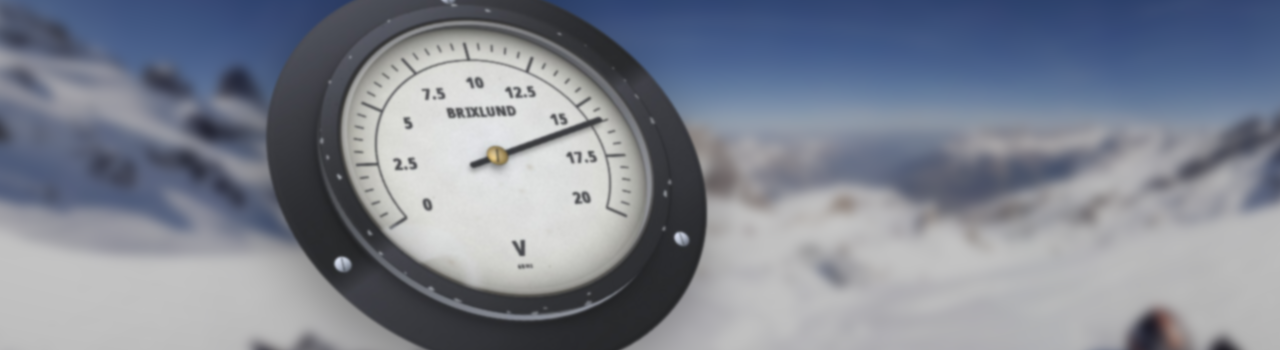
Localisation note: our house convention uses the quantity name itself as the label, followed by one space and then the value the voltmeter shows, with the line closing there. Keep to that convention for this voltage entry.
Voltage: 16 V
